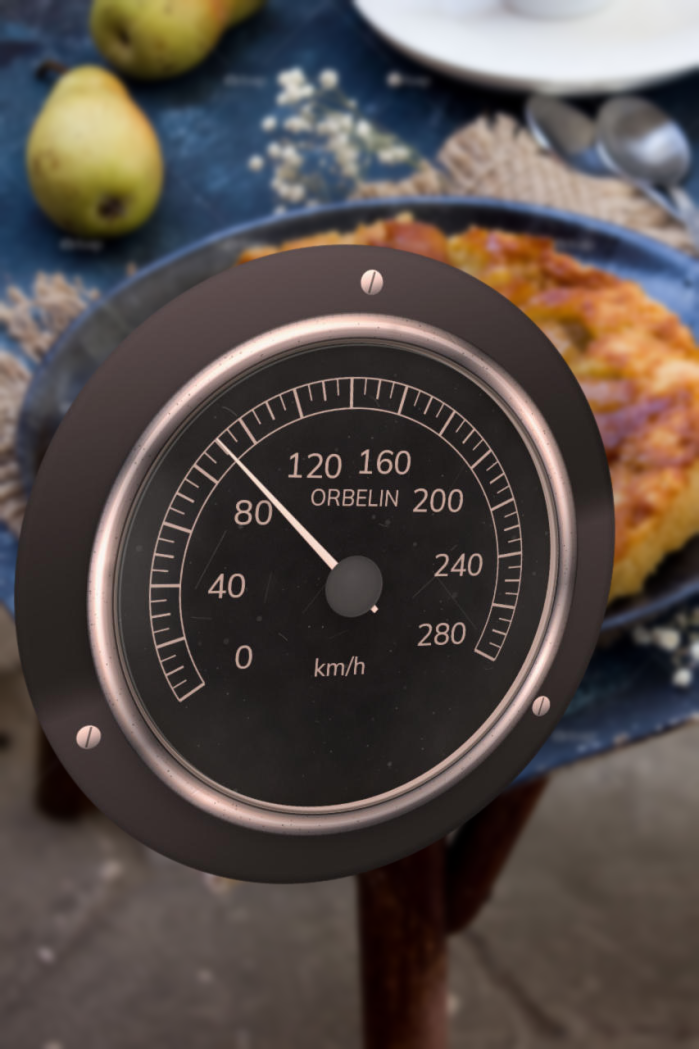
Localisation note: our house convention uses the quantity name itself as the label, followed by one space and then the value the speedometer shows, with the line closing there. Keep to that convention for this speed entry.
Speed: 90 km/h
